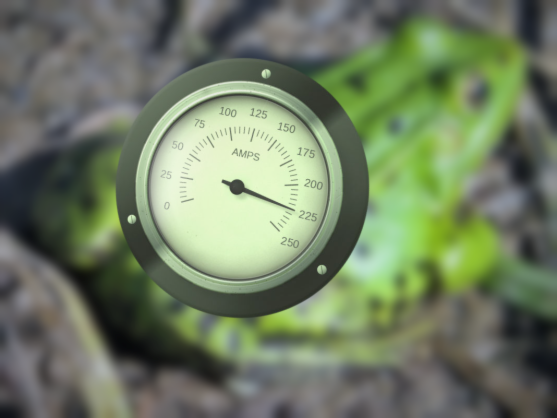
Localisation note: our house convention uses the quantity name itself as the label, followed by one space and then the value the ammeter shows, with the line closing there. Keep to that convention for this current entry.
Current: 225 A
